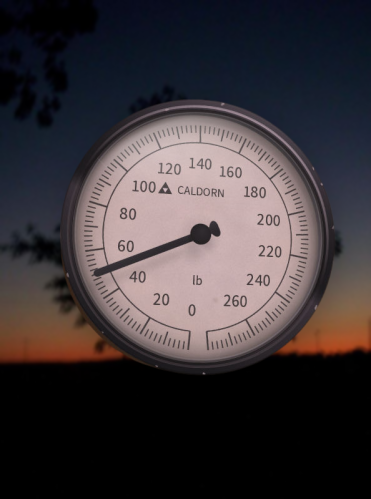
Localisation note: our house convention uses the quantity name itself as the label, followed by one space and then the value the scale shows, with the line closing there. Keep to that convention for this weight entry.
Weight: 50 lb
